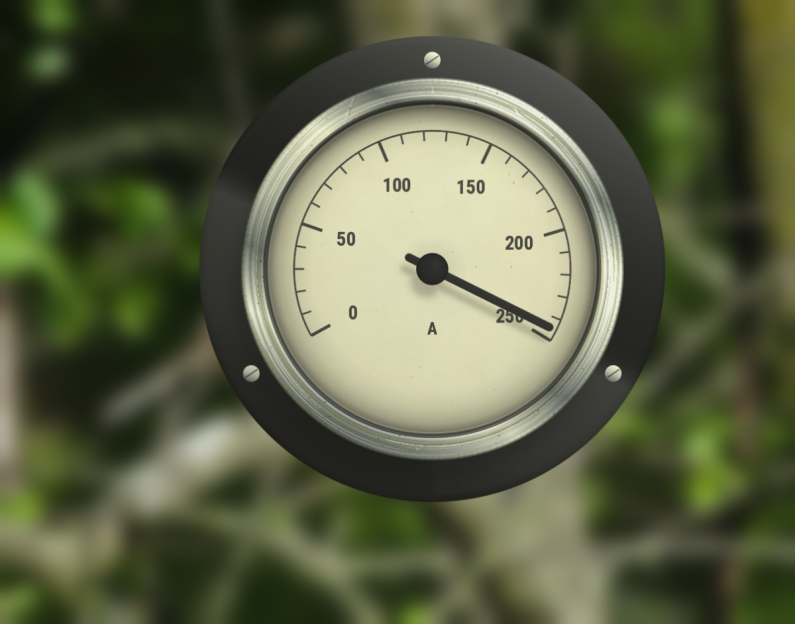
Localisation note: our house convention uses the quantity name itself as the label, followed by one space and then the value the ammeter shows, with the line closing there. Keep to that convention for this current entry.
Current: 245 A
